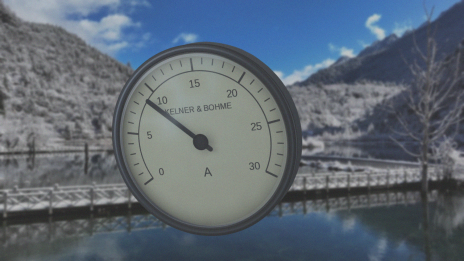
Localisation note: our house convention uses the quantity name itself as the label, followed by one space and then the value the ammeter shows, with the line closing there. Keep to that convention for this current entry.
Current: 9 A
